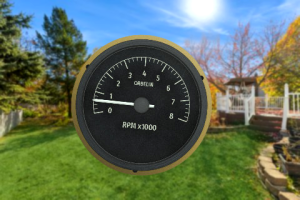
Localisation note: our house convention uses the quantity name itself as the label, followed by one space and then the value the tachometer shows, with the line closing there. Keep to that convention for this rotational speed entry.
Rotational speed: 600 rpm
